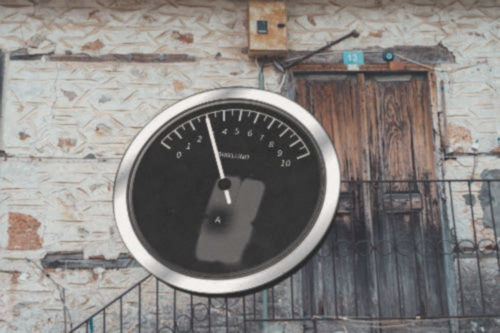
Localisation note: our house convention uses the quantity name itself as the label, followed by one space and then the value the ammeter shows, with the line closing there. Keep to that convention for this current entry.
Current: 3 A
